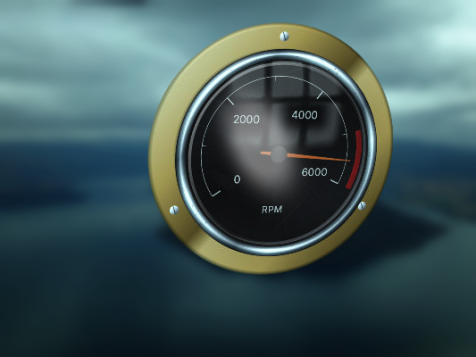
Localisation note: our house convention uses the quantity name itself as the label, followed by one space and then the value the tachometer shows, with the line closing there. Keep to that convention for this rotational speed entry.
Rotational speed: 5500 rpm
